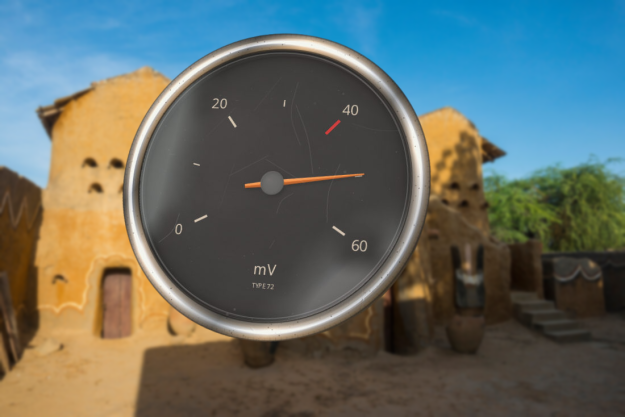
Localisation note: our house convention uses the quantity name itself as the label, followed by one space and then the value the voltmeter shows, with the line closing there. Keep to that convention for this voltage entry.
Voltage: 50 mV
